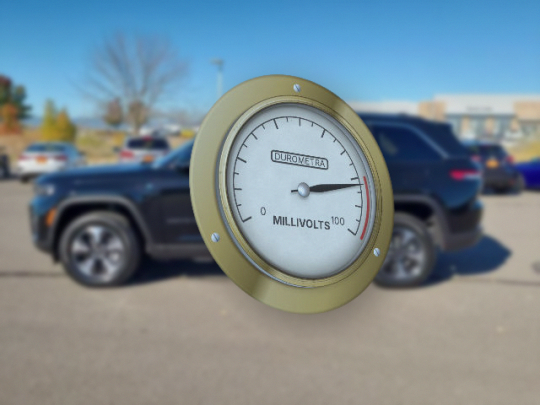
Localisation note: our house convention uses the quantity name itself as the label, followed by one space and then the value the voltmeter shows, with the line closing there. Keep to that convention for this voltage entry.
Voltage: 82.5 mV
